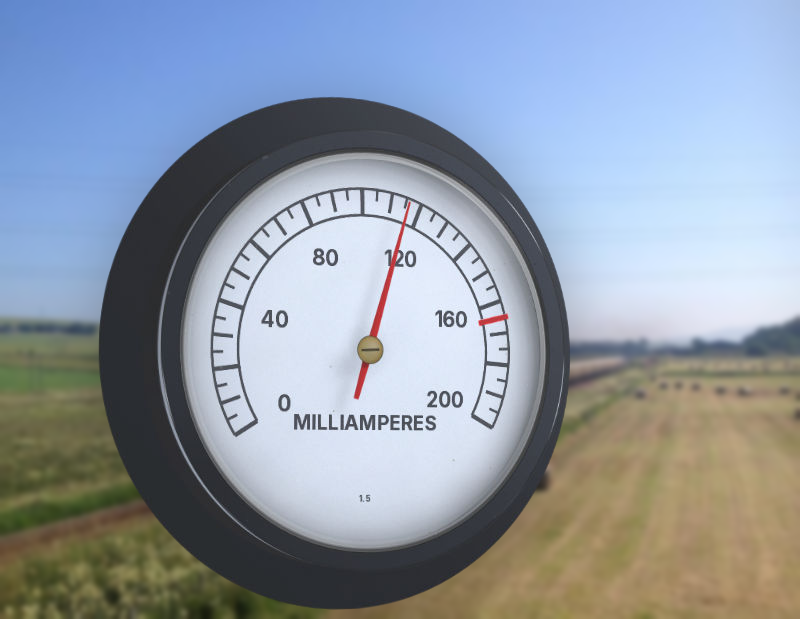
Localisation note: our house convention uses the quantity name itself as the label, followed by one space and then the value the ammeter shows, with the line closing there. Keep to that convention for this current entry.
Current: 115 mA
